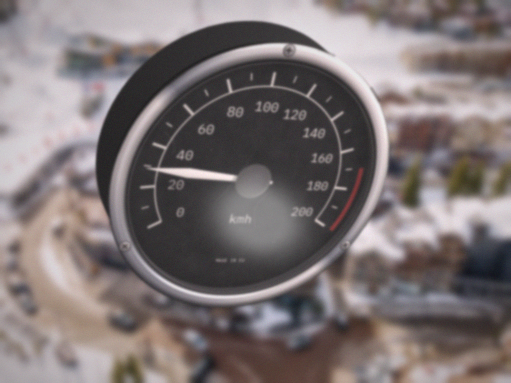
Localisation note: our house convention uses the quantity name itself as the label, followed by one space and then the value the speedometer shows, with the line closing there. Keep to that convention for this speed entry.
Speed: 30 km/h
